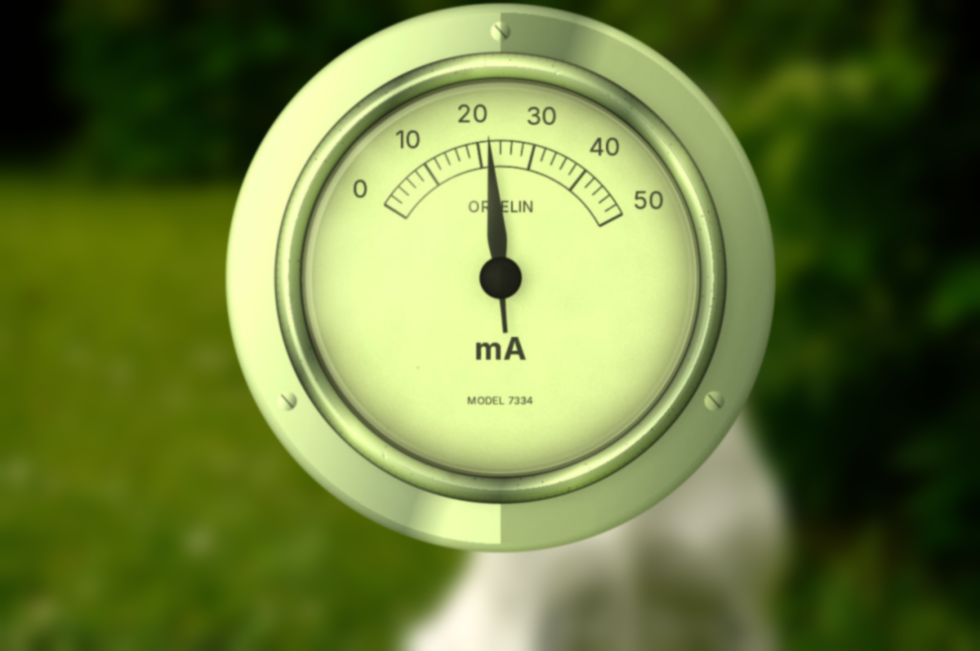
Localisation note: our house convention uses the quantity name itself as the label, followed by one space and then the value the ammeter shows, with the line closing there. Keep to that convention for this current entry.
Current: 22 mA
